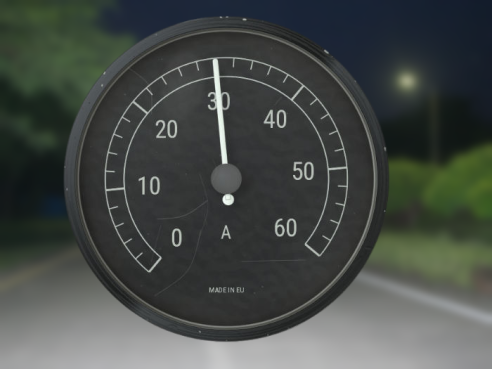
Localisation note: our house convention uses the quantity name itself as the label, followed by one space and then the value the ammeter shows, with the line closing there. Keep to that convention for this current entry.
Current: 30 A
